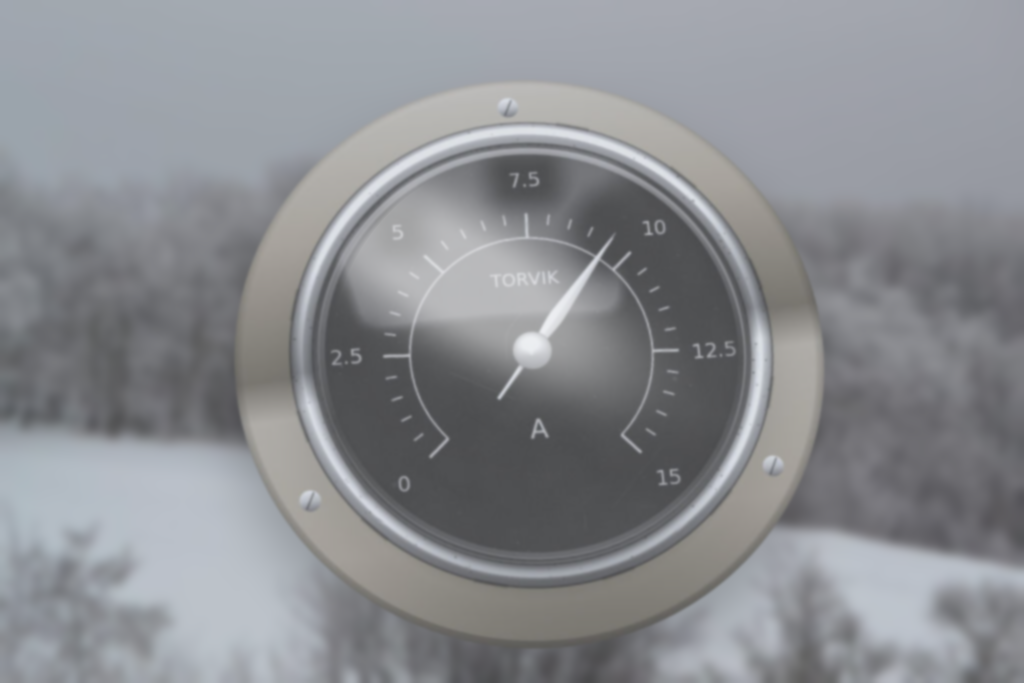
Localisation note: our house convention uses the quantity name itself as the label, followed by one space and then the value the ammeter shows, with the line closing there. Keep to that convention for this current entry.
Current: 9.5 A
